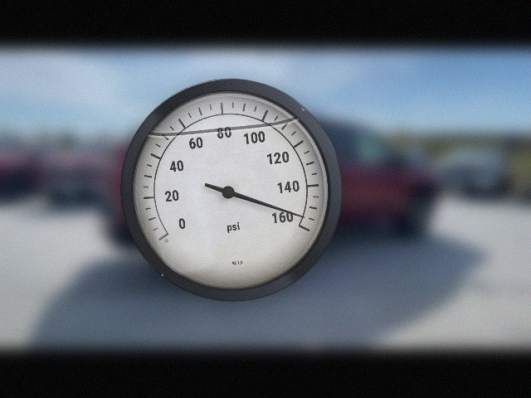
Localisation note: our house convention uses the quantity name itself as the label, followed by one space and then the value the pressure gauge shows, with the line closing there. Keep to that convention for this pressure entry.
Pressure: 155 psi
